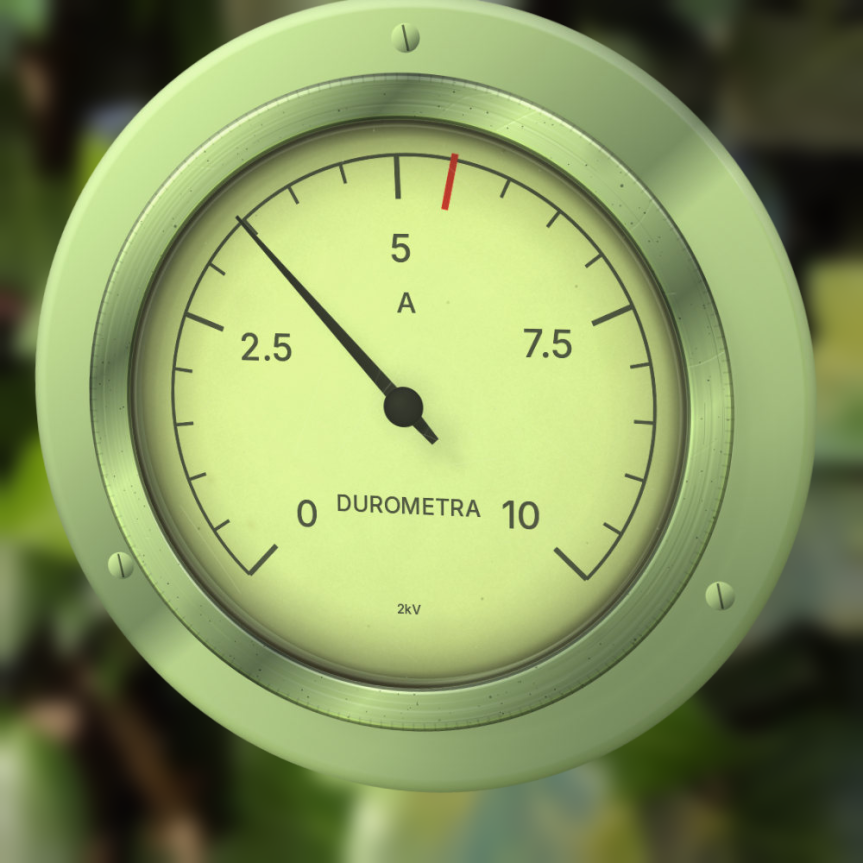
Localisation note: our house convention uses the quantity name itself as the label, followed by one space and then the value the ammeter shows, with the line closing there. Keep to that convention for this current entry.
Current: 3.5 A
